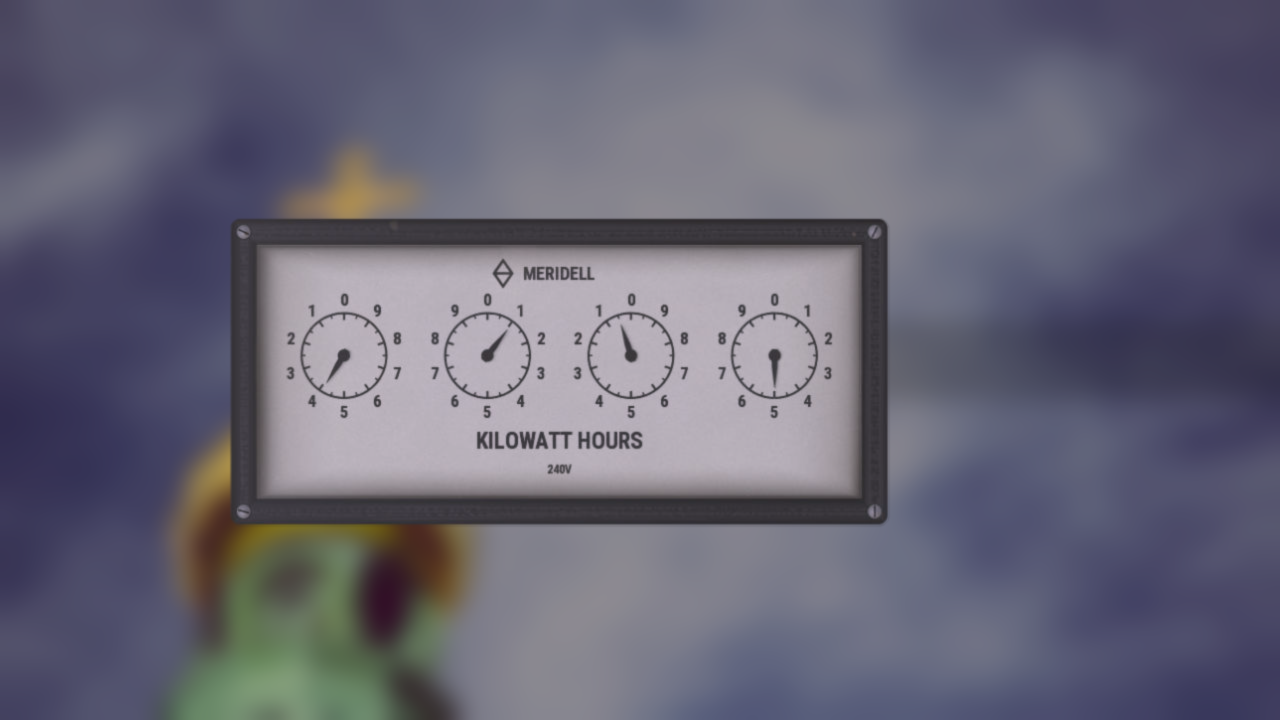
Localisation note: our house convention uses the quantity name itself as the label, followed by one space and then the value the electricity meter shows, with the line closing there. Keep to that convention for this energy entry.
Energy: 4105 kWh
